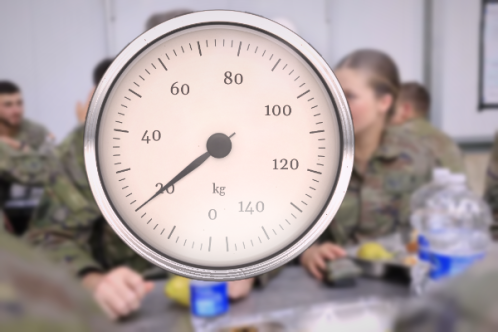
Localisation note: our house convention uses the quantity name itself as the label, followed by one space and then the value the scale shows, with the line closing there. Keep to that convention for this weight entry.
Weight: 20 kg
